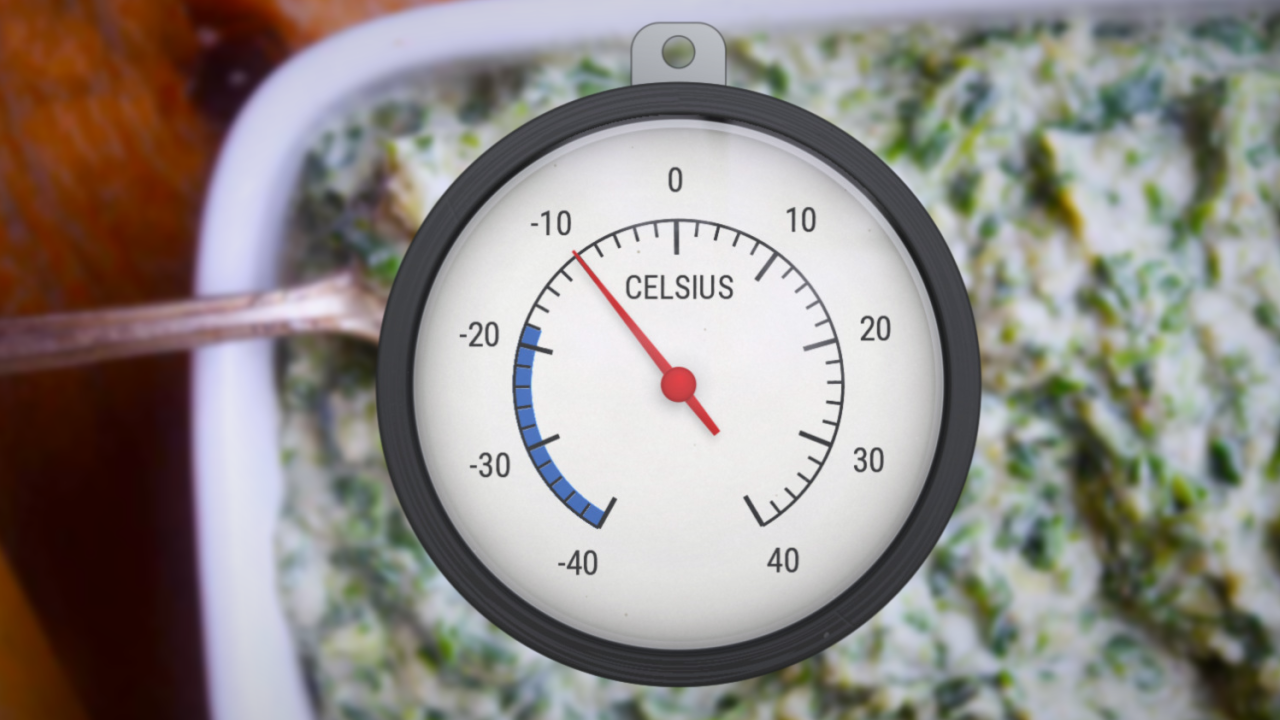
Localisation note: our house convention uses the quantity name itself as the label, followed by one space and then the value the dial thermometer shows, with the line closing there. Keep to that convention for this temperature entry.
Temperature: -10 °C
